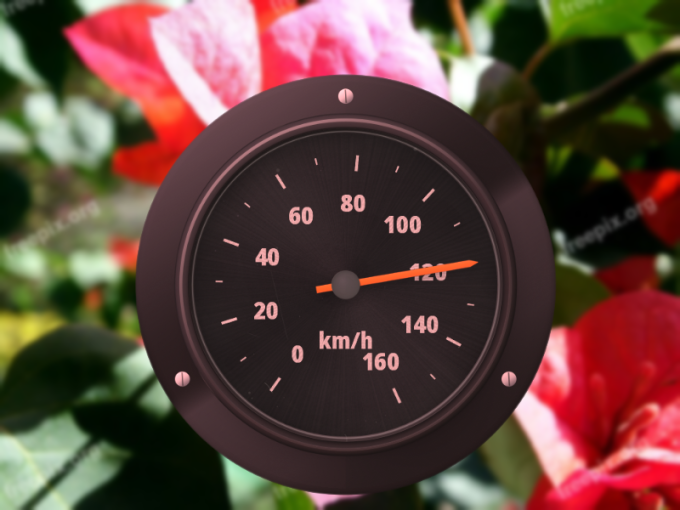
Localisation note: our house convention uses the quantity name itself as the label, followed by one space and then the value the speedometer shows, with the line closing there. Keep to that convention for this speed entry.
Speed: 120 km/h
